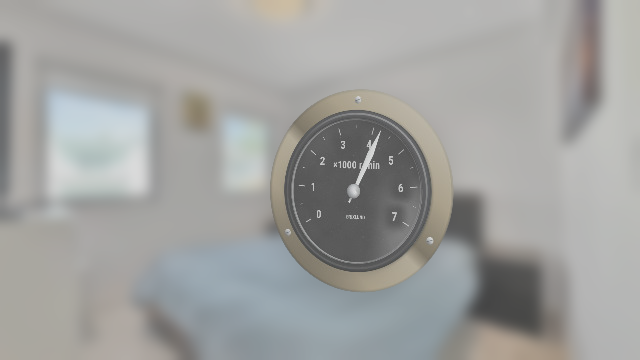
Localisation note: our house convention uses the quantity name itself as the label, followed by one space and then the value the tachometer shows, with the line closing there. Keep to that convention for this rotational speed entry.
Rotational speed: 4250 rpm
